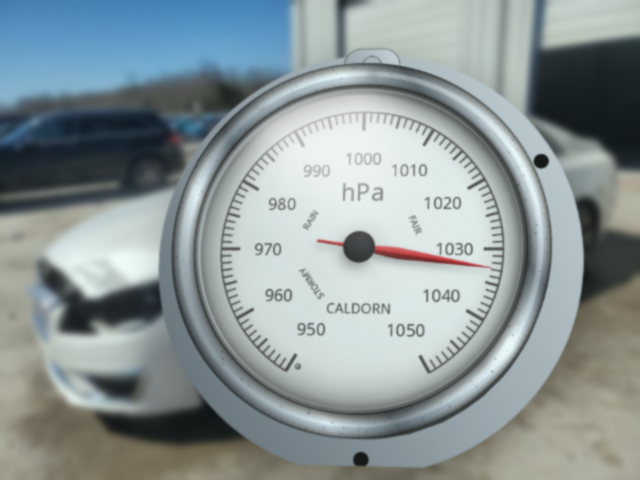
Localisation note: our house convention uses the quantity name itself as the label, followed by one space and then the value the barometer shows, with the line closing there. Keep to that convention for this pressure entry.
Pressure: 1033 hPa
